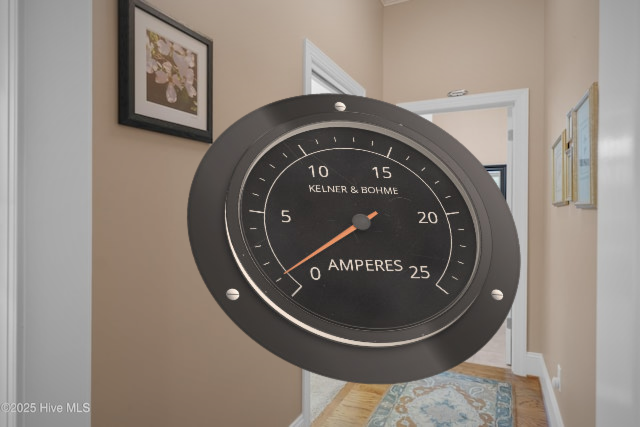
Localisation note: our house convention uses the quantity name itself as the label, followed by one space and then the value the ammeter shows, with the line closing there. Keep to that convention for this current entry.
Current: 1 A
